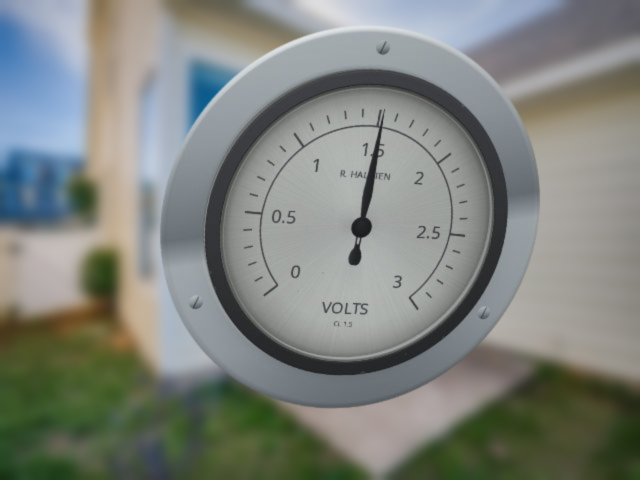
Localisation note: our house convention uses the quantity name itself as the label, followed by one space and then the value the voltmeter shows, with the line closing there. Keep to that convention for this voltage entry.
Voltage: 1.5 V
